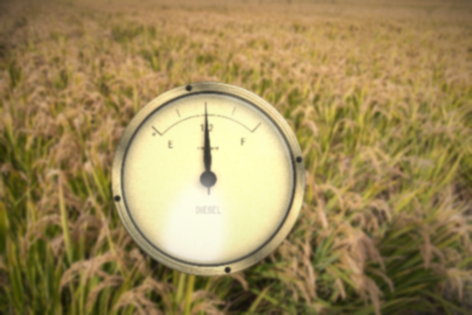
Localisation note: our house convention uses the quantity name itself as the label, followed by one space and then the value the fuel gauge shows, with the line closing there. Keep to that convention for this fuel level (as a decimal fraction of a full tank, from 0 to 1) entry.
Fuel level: 0.5
